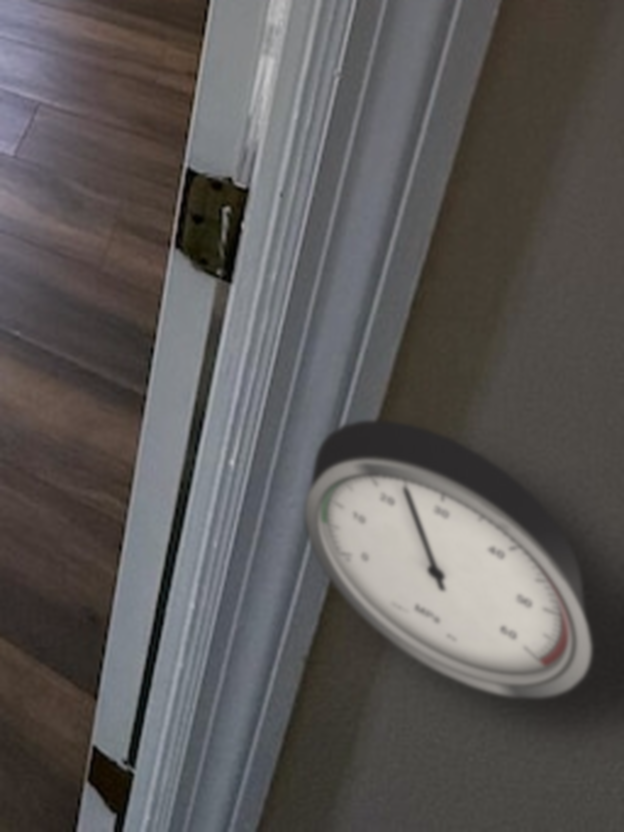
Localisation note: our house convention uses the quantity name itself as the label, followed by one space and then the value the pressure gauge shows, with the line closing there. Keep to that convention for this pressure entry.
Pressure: 25 MPa
